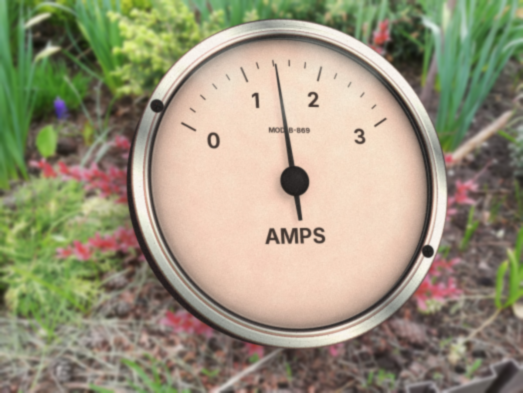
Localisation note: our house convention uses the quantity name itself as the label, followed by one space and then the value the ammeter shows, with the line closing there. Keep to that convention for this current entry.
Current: 1.4 A
